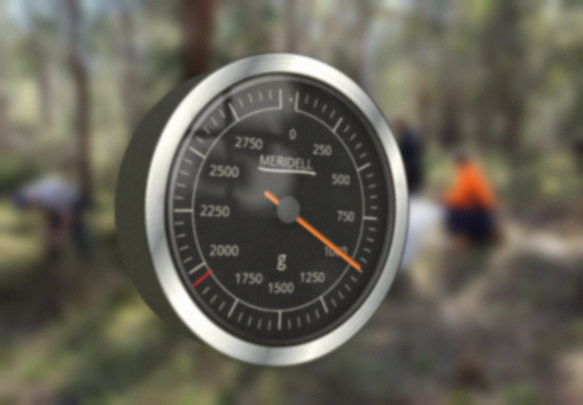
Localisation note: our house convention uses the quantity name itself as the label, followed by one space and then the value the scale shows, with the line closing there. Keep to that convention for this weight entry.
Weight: 1000 g
